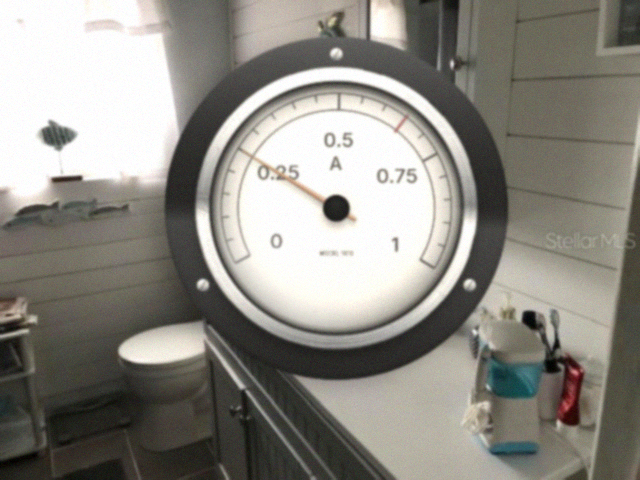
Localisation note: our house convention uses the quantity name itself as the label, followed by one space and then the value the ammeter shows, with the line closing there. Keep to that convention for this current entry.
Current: 0.25 A
